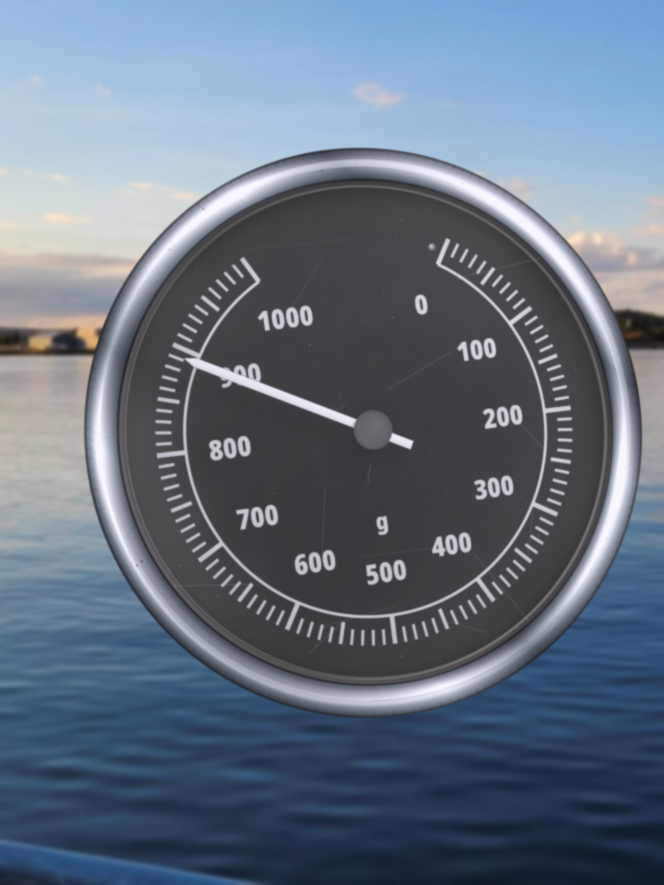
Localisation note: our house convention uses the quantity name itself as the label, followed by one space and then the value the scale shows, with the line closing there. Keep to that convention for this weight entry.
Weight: 890 g
